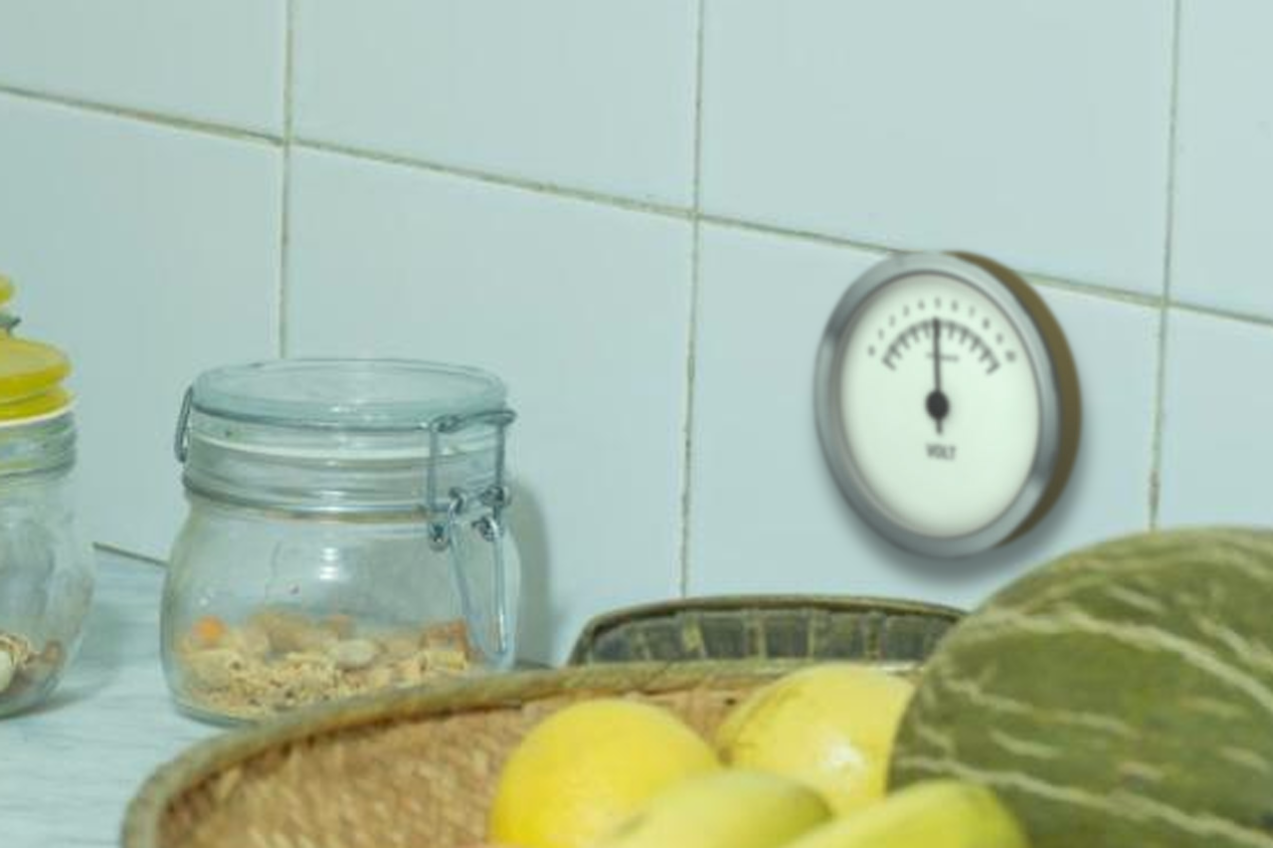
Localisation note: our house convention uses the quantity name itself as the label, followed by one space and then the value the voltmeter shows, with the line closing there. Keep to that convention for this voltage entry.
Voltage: 5 V
